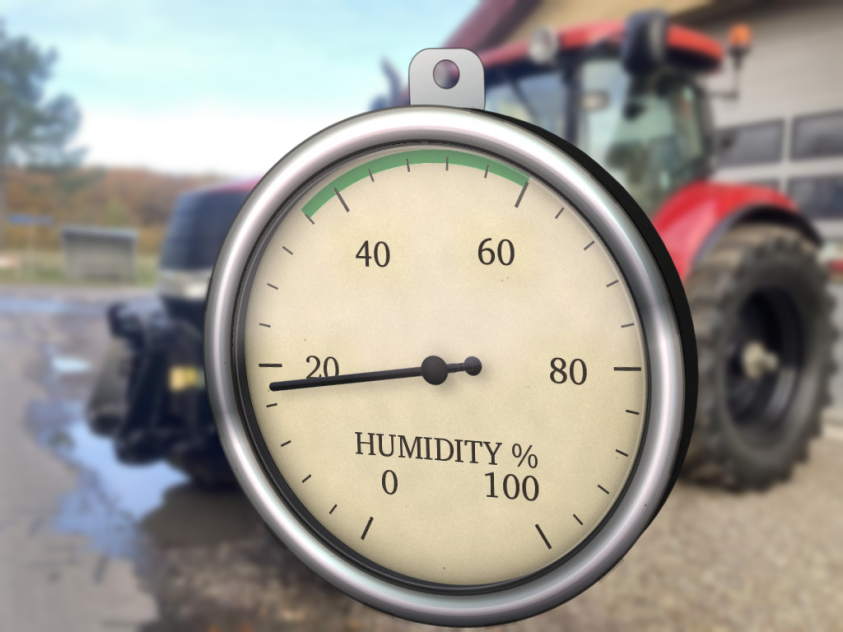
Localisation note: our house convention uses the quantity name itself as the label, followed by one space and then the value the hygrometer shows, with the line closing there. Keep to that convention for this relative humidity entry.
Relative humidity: 18 %
